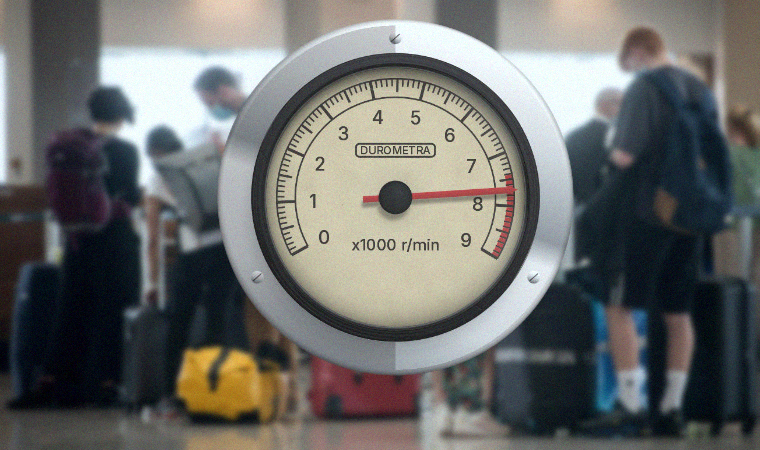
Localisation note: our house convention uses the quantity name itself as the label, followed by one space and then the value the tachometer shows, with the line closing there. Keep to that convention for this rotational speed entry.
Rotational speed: 7700 rpm
